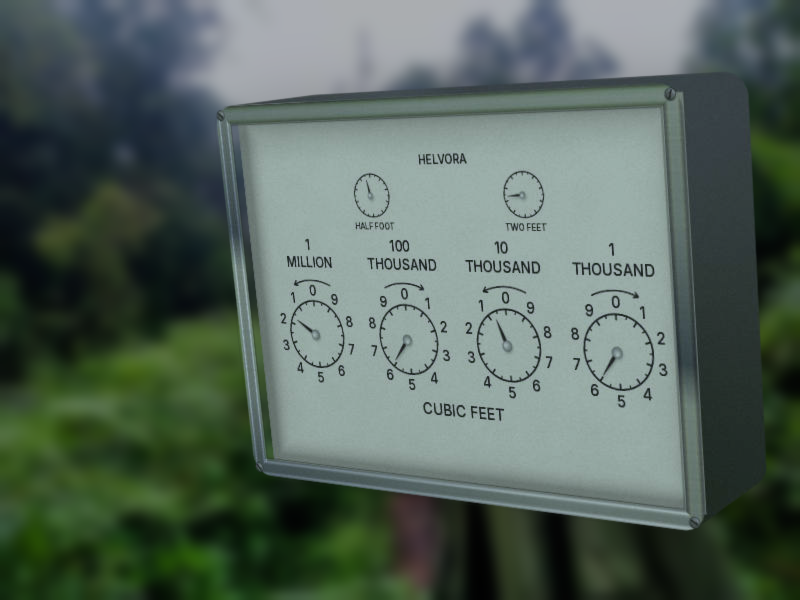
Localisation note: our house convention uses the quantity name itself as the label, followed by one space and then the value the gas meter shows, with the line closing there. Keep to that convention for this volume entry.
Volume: 160600 ft³
